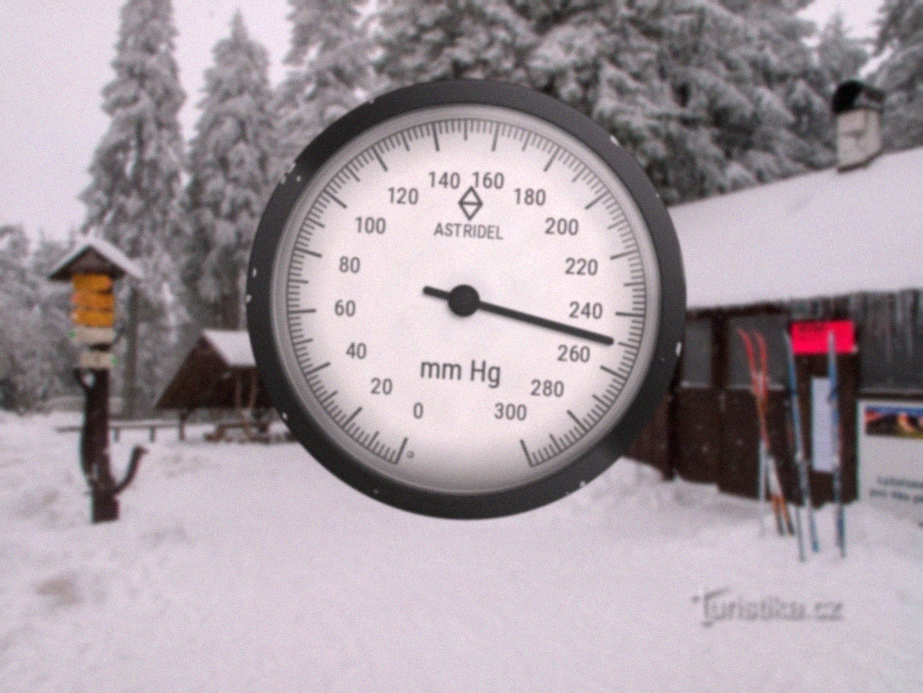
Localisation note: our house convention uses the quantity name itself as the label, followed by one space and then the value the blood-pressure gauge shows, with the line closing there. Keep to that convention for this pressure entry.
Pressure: 250 mmHg
